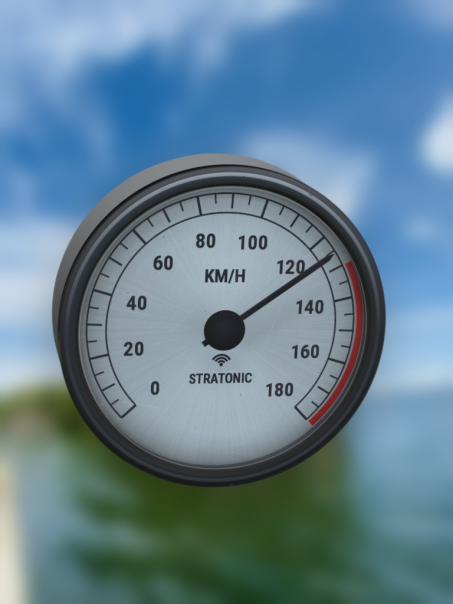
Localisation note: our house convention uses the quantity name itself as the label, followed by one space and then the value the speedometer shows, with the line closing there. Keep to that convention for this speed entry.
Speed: 125 km/h
